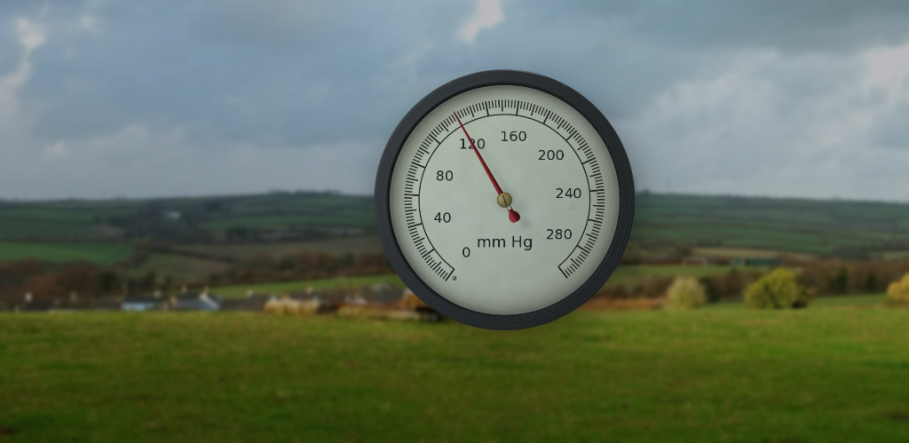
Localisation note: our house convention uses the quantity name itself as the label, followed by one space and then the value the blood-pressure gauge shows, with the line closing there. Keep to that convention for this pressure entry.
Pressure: 120 mmHg
